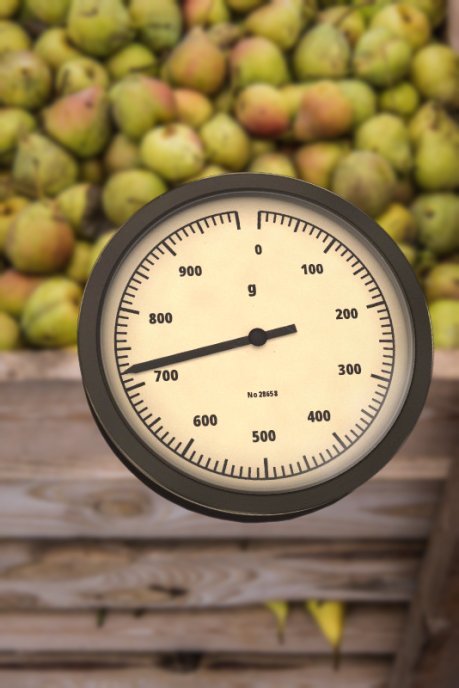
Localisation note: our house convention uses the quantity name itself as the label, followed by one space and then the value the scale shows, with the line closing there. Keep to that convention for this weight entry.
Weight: 720 g
